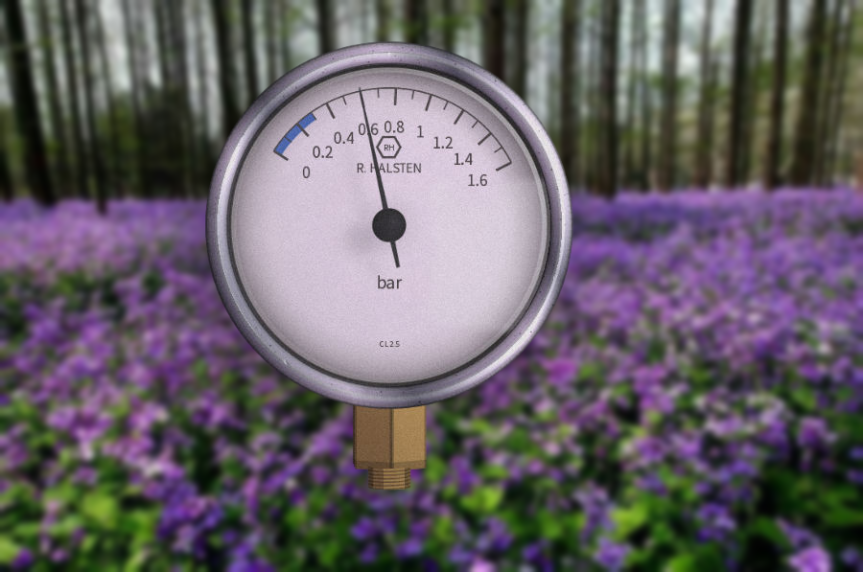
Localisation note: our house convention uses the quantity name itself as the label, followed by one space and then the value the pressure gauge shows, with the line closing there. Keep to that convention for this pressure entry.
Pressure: 0.6 bar
